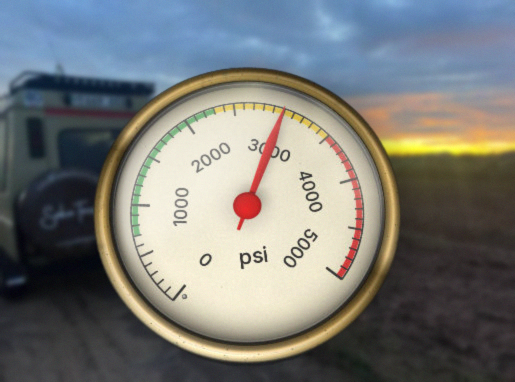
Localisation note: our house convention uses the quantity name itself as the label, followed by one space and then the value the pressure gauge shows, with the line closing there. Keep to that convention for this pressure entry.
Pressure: 3000 psi
